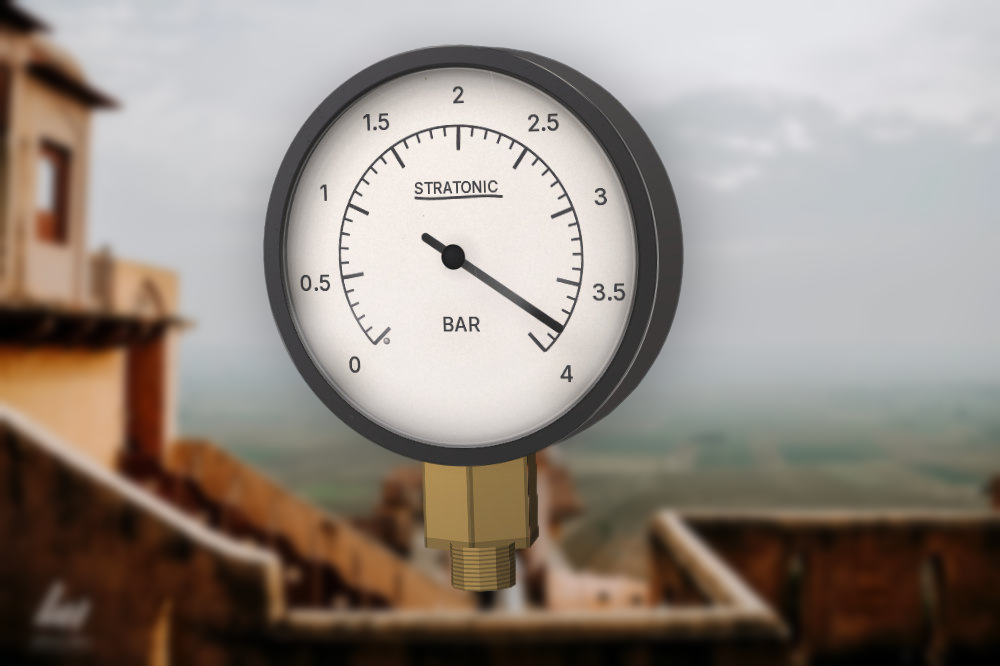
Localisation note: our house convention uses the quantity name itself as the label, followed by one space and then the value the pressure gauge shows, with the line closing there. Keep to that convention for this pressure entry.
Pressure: 3.8 bar
